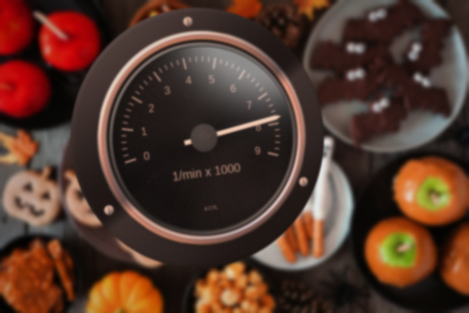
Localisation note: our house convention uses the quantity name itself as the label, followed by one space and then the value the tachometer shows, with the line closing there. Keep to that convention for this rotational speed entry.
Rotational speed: 7800 rpm
